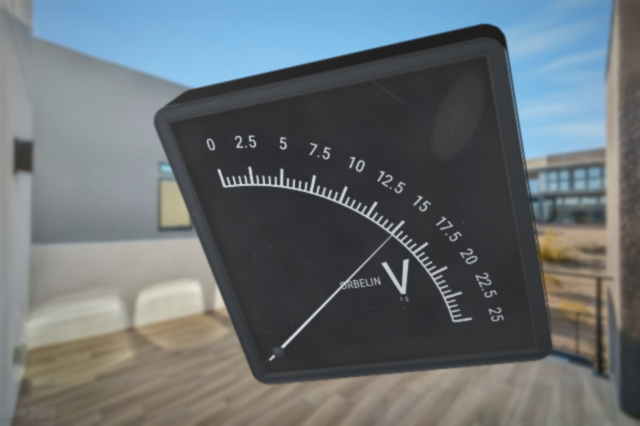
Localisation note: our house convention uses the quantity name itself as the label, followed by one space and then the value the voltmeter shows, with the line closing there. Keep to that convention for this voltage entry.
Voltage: 15 V
